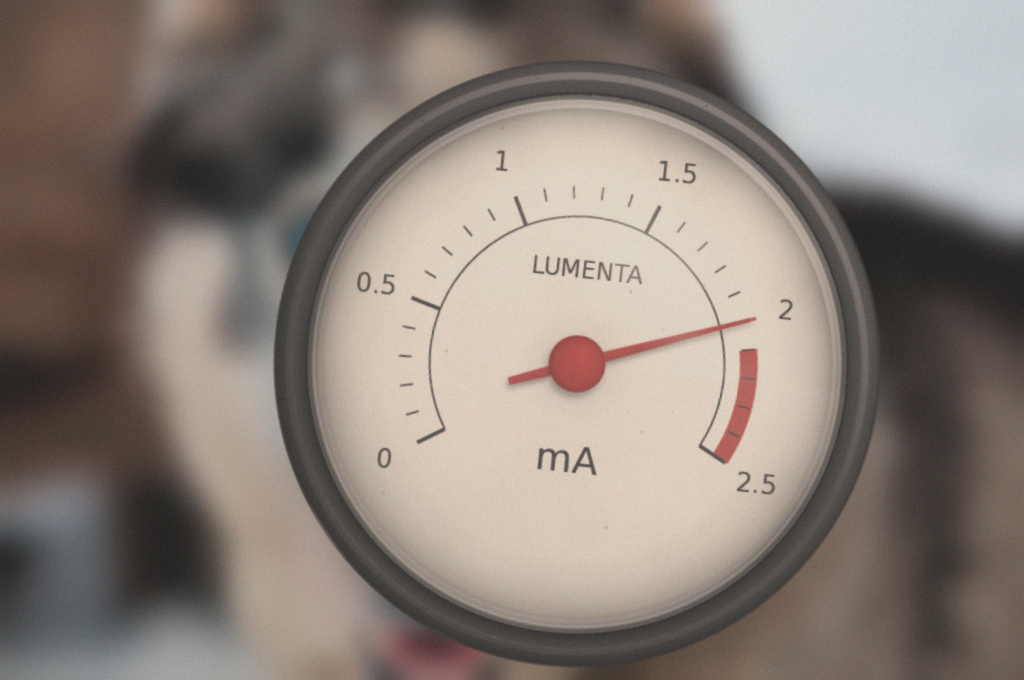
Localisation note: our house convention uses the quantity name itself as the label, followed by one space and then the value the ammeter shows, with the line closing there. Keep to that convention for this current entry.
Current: 2 mA
